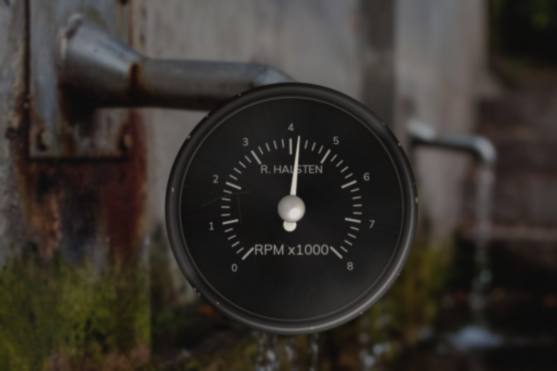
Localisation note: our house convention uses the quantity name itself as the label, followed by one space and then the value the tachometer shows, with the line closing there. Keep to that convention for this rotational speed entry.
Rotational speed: 4200 rpm
